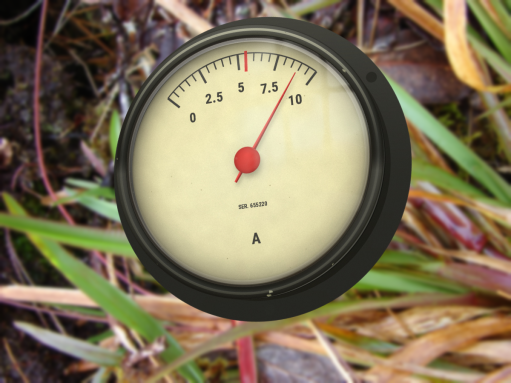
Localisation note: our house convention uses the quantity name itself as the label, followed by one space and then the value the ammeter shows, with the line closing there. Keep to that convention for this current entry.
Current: 9 A
